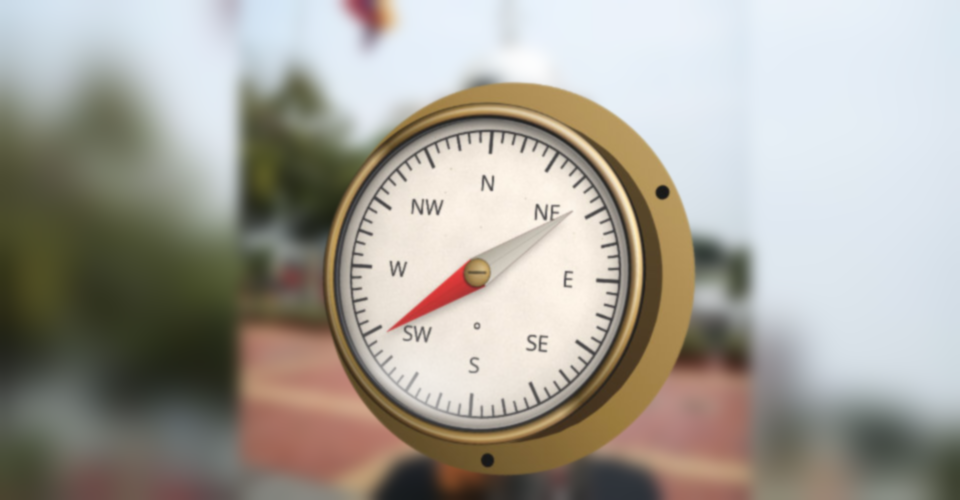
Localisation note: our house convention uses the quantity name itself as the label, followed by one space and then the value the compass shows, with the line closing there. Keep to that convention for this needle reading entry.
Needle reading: 235 °
